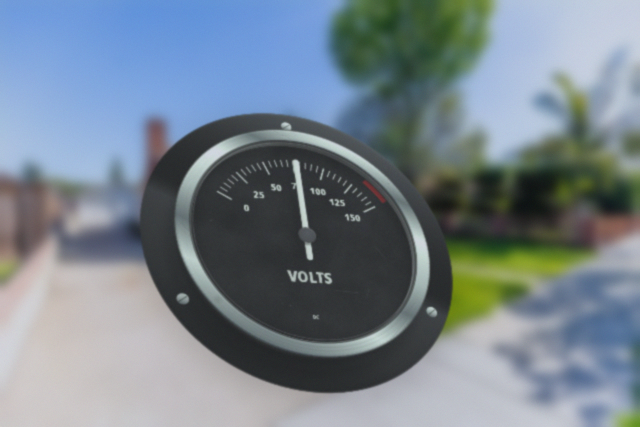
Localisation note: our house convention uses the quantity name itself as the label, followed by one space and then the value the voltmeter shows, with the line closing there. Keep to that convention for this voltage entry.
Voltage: 75 V
